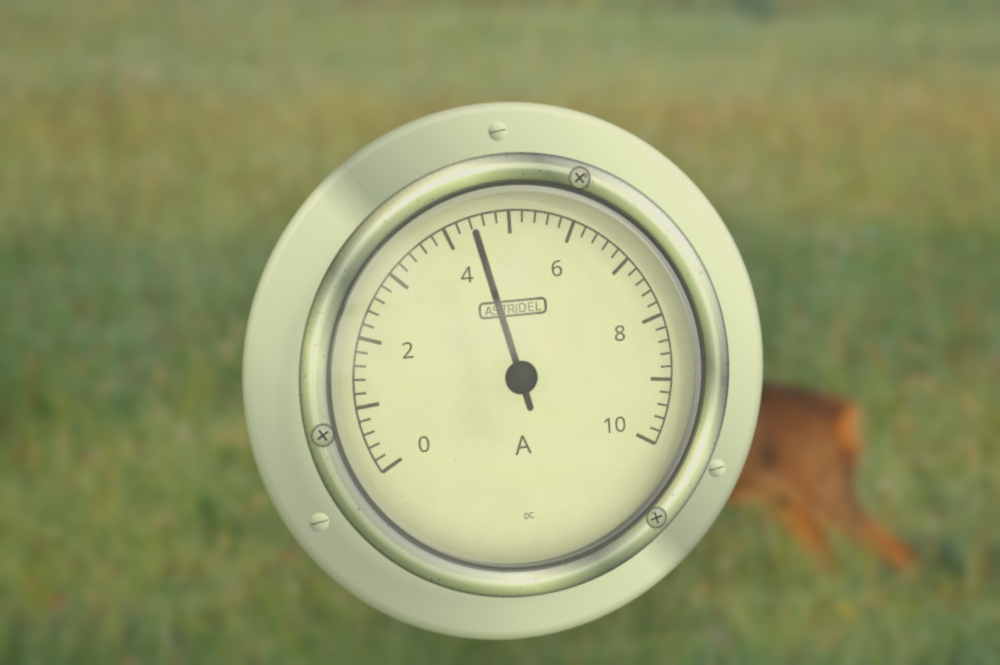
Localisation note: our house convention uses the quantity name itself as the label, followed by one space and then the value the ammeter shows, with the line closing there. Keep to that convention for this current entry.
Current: 4.4 A
